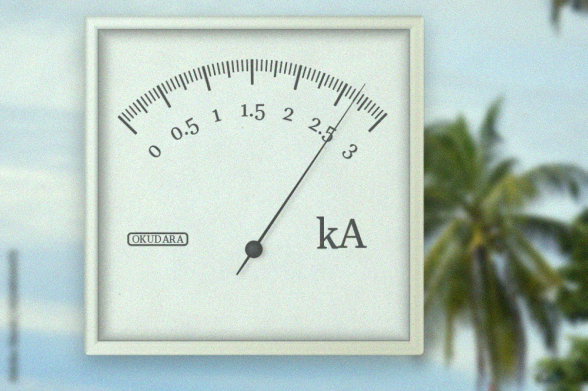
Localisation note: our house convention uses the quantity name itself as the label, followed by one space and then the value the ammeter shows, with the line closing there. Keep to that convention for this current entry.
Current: 2.65 kA
